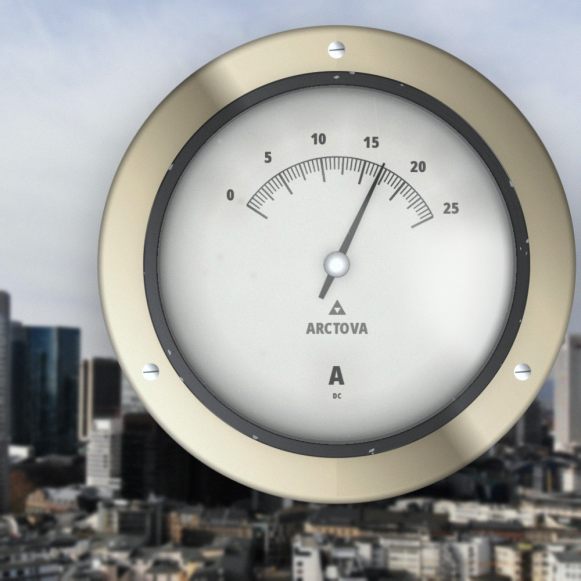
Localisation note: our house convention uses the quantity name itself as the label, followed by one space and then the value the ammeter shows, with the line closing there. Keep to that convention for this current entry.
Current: 17 A
